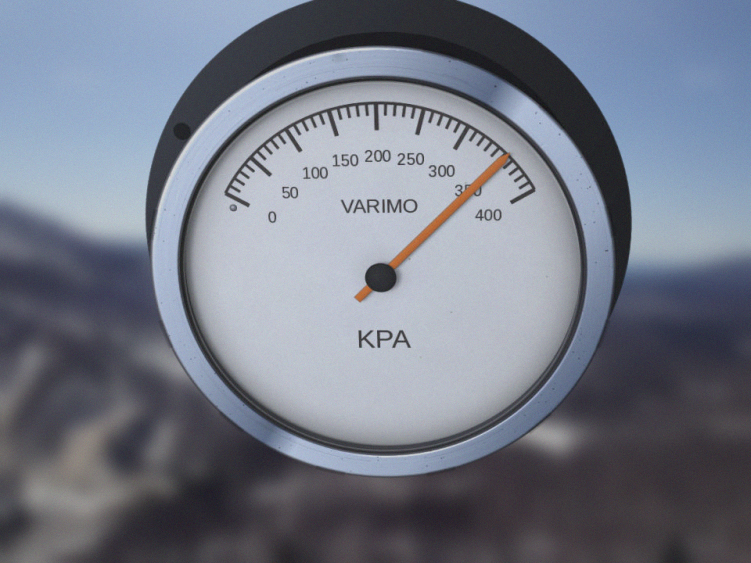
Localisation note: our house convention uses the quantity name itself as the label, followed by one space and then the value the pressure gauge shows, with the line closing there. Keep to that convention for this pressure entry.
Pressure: 350 kPa
